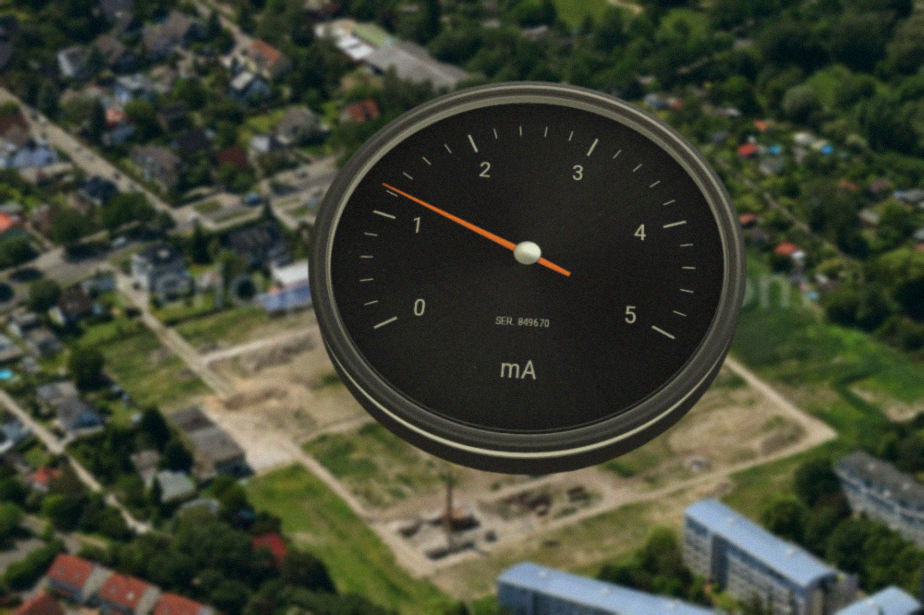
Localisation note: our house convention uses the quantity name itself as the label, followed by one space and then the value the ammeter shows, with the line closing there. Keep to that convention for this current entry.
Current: 1.2 mA
